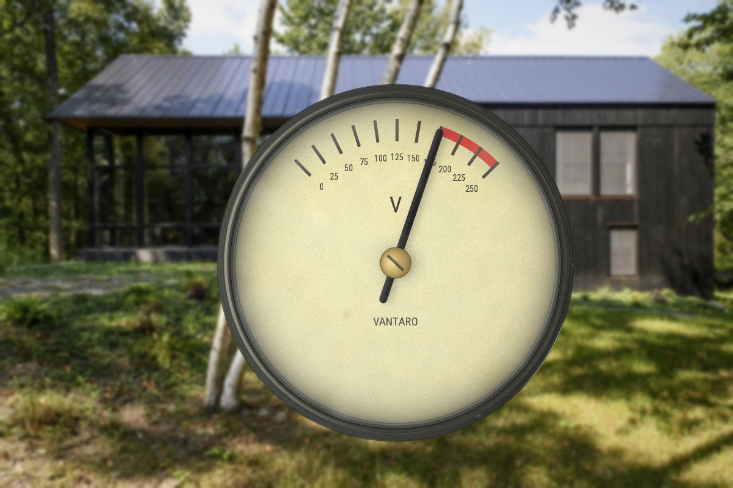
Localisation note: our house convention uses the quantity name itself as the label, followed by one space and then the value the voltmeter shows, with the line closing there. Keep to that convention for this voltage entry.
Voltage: 175 V
